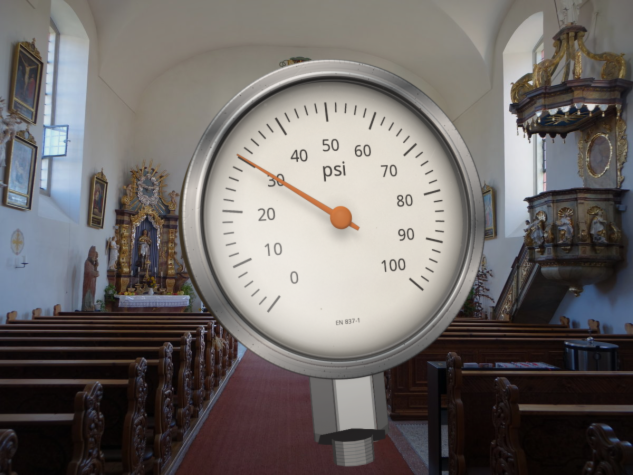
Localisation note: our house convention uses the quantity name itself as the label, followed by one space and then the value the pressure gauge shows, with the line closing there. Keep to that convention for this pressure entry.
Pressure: 30 psi
